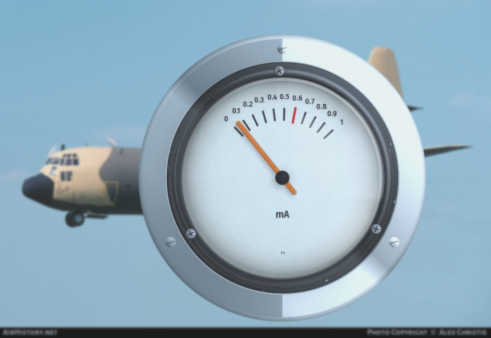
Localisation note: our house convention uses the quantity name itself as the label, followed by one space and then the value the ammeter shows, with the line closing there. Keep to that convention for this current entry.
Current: 0.05 mA
